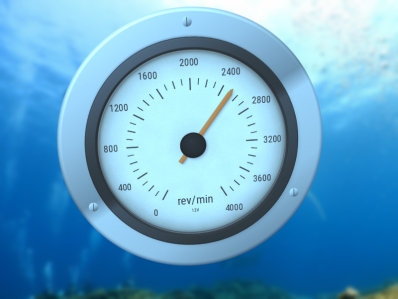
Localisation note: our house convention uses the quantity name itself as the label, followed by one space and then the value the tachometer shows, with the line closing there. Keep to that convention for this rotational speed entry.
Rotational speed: 2500 rpm
